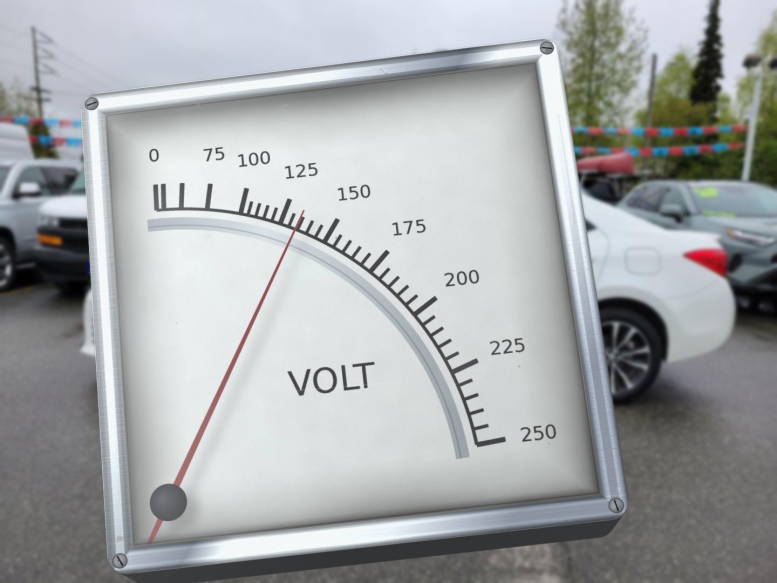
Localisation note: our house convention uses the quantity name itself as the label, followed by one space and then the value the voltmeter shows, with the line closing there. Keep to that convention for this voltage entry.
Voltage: 135 V
